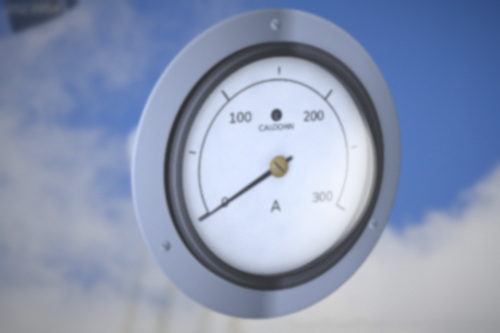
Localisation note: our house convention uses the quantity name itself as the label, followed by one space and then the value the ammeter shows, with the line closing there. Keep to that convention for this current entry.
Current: 0 A
